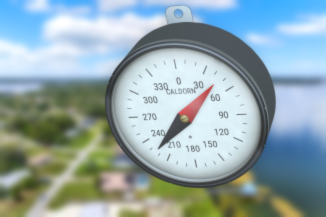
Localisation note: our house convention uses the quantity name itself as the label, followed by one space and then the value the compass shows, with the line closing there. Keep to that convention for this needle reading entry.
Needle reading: 45 °
